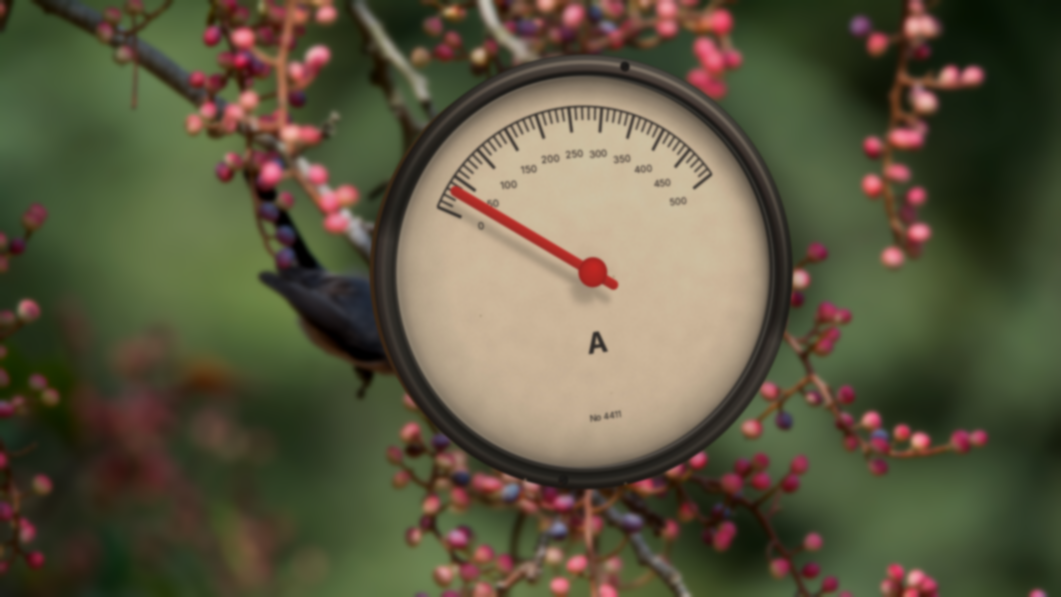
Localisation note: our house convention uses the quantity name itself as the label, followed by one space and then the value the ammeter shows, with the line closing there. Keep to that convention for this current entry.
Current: 30 A
